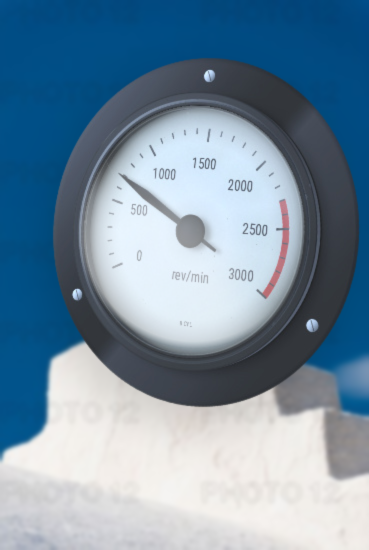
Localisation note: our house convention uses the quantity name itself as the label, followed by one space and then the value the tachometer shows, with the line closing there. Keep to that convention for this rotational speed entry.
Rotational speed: 700 rpm
